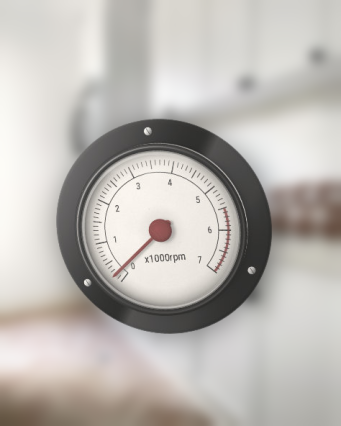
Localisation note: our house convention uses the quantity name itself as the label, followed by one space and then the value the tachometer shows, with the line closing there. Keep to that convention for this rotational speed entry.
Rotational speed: 200 rpm
